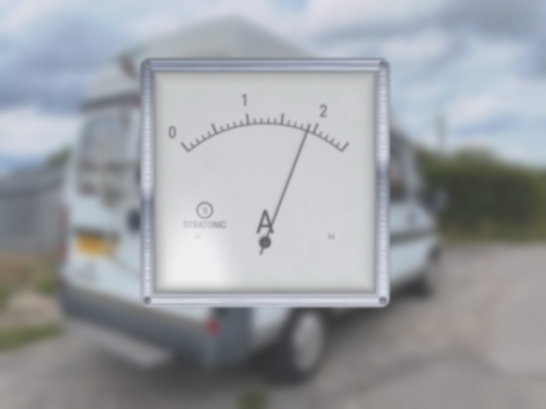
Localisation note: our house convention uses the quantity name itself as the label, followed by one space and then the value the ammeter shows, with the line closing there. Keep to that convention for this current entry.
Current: 1.9 A
